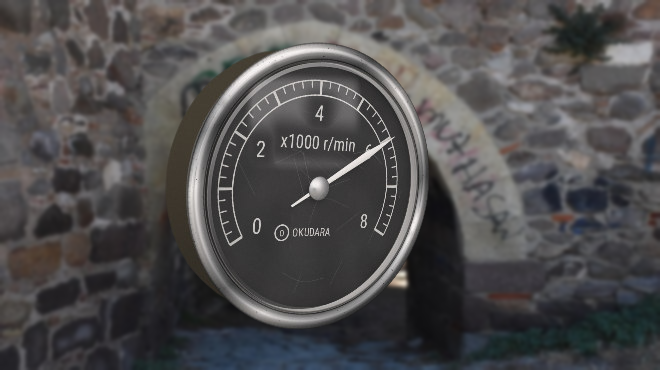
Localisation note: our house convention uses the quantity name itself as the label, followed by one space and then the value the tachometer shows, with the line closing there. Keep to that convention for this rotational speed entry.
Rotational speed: 6000 rpm
